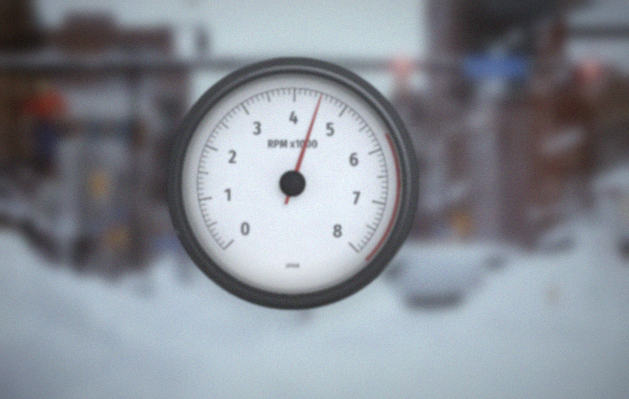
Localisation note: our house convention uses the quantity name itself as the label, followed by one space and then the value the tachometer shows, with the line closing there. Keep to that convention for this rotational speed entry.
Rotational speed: 4500 rpm
